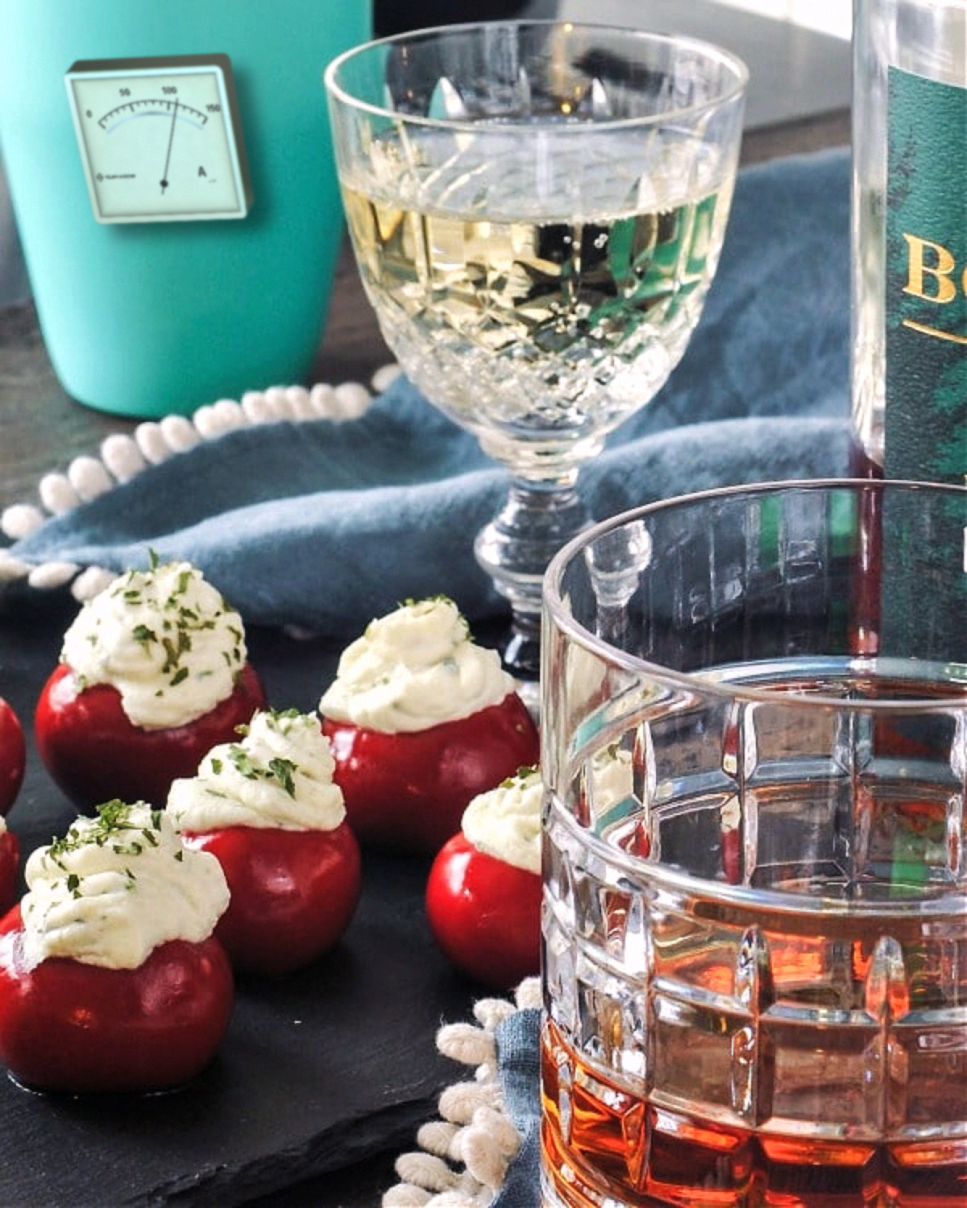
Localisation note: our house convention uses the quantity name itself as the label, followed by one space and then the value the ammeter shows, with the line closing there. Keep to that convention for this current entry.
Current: 110 A
